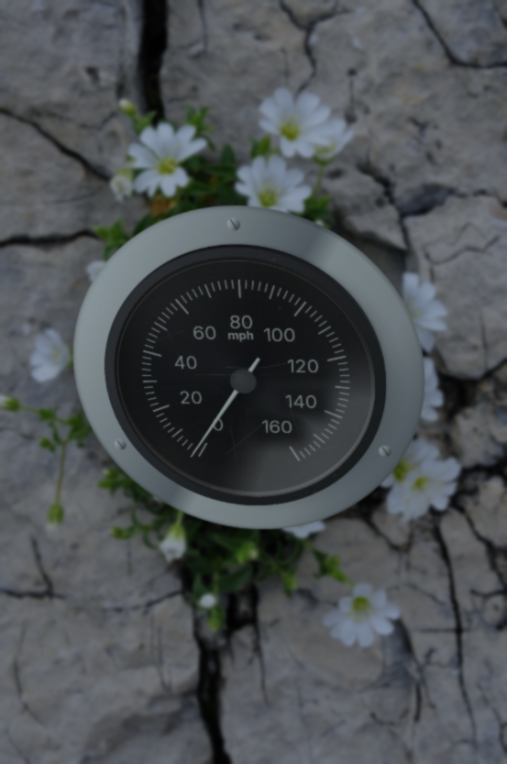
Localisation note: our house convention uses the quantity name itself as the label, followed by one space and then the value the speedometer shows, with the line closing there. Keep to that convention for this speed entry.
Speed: 2 mph
